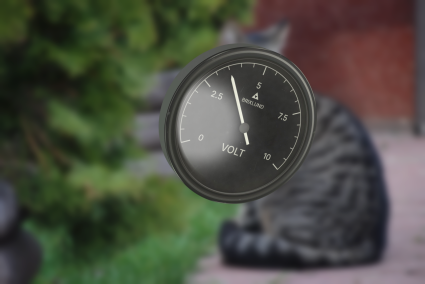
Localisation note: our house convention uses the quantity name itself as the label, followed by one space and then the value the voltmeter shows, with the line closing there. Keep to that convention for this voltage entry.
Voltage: 3.5 V
